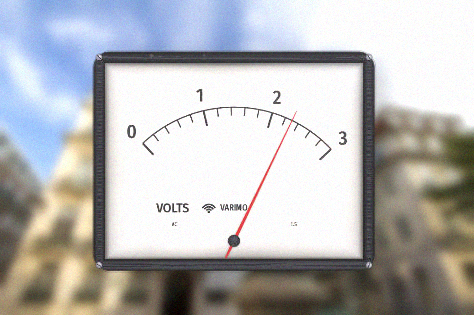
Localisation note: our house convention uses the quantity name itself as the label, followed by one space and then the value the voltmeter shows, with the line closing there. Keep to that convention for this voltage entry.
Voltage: 2.3 V
